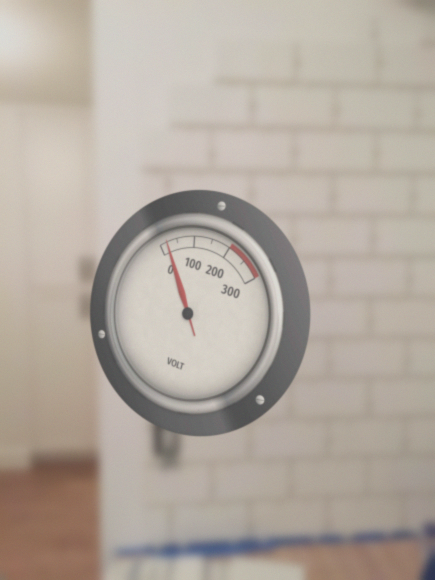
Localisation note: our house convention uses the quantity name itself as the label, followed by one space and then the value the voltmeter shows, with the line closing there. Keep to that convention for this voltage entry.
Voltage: 25 V
